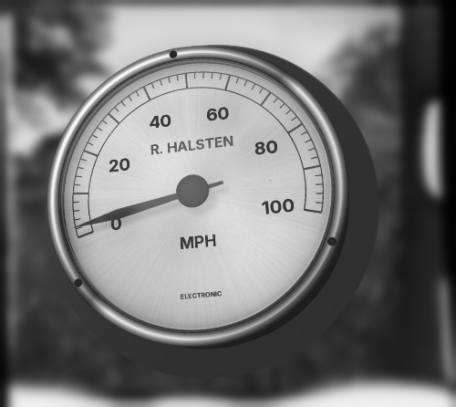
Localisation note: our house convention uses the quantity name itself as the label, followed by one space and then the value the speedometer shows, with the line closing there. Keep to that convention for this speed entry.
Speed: 2 mph
